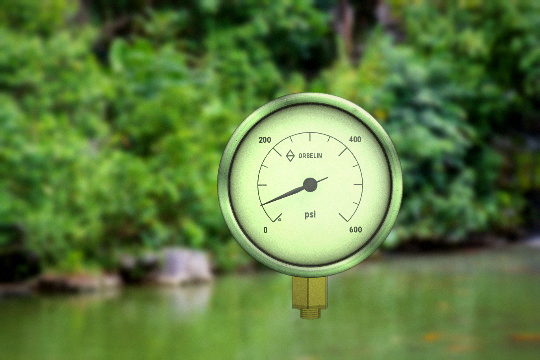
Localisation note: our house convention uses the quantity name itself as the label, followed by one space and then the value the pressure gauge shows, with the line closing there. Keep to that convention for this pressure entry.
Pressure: 50 psi
